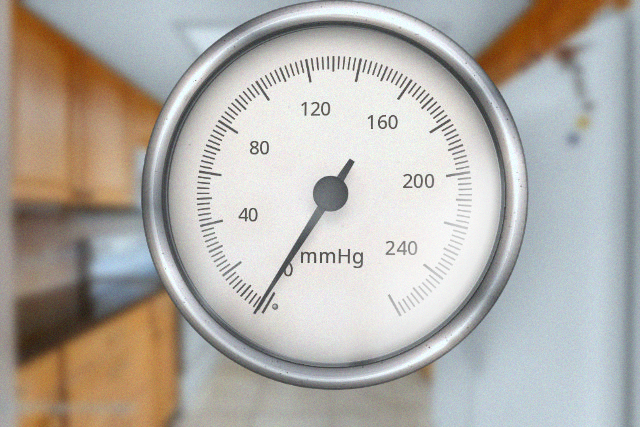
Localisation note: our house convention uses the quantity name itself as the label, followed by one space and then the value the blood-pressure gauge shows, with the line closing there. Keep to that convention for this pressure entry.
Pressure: 2 mmHg
